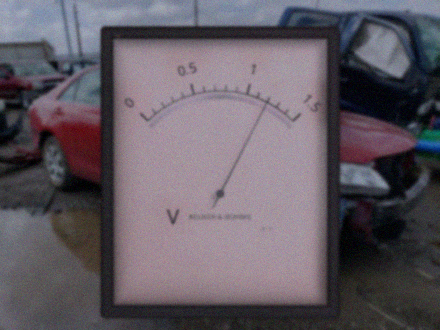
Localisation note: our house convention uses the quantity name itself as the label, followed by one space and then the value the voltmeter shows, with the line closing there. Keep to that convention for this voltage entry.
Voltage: 1.2 V
